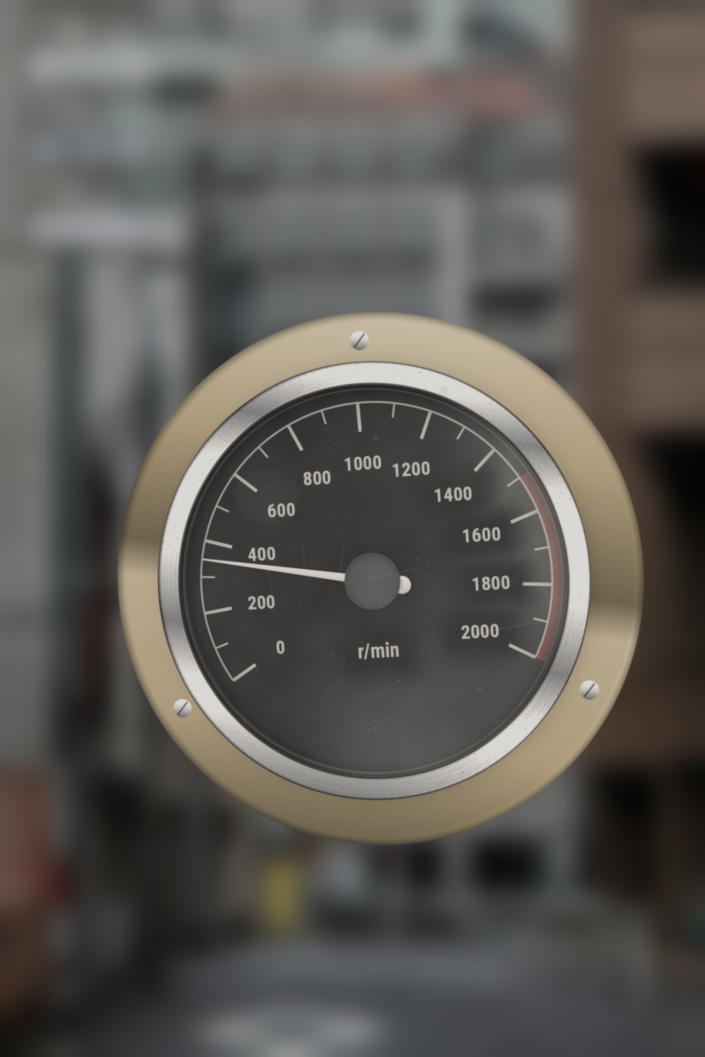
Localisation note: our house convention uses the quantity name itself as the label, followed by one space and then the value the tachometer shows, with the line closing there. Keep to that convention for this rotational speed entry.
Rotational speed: 350 rpm
